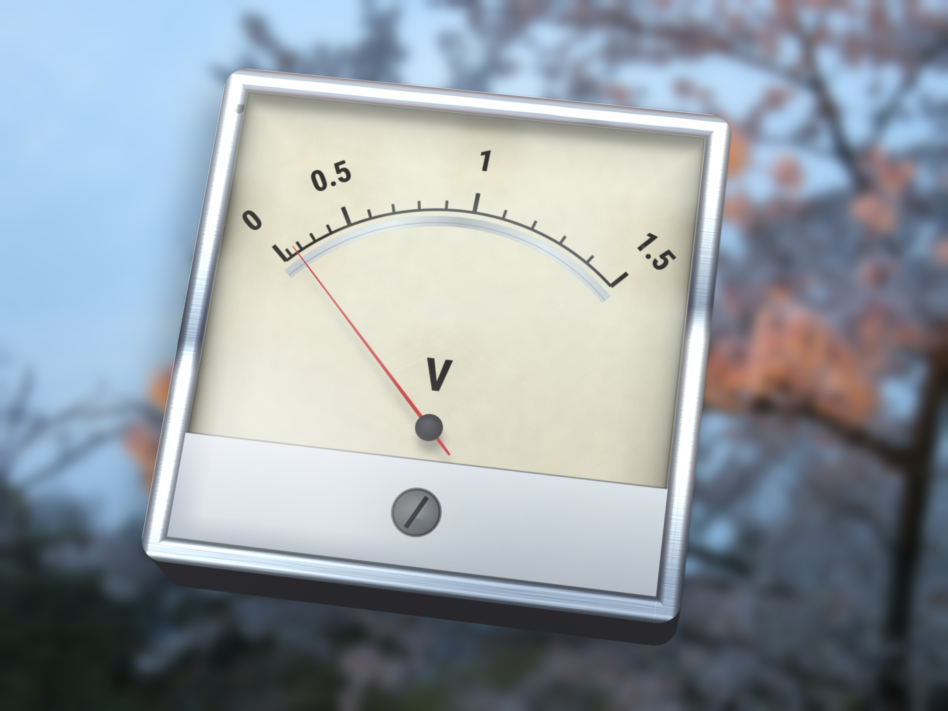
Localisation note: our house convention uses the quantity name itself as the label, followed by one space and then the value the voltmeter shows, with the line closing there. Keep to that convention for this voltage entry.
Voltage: 0.15 V
